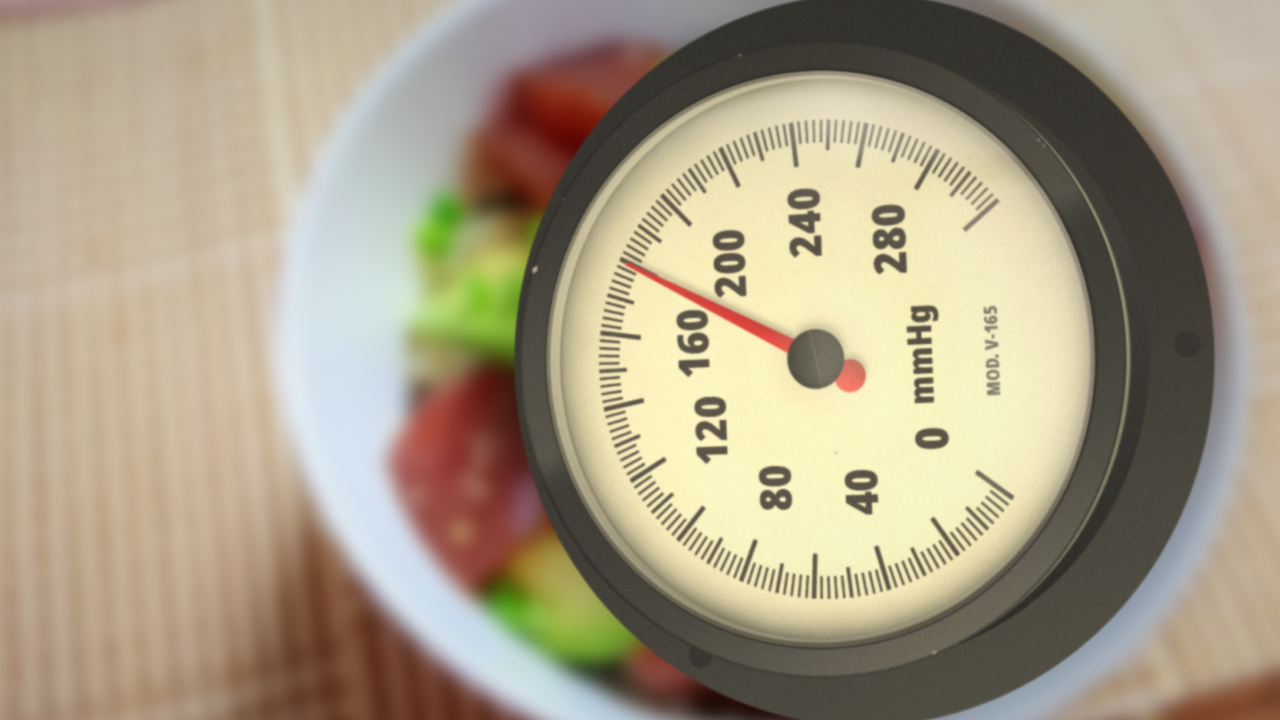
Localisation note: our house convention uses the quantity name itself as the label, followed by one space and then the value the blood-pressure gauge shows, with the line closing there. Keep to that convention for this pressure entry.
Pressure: 180 mmHg
